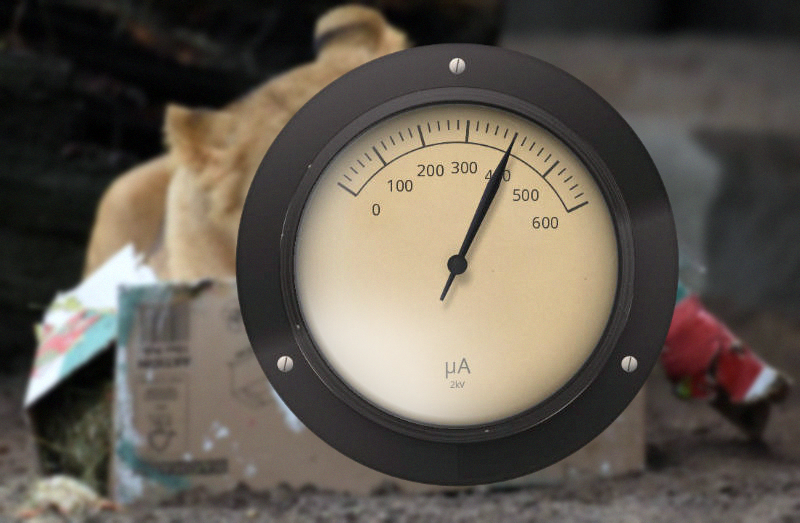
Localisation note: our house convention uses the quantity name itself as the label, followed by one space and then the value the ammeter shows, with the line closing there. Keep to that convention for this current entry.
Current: 400 µA
